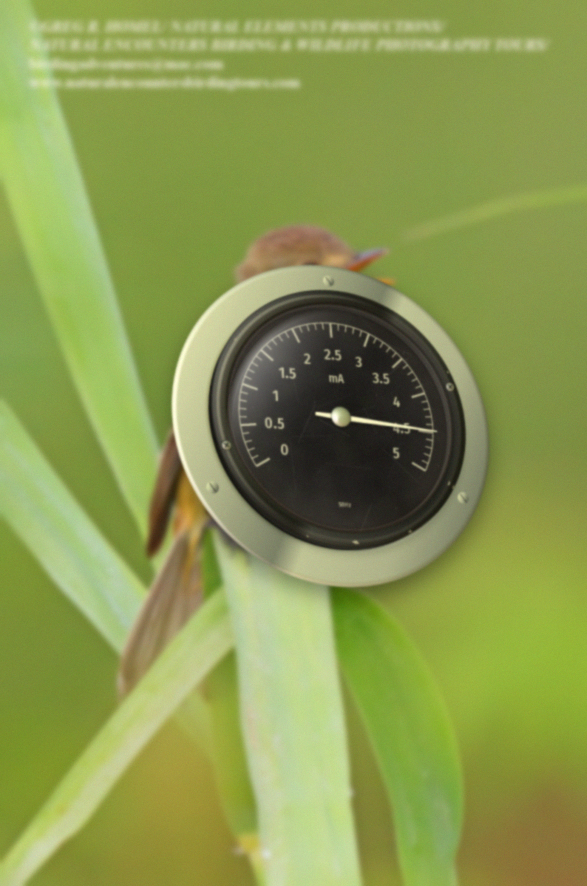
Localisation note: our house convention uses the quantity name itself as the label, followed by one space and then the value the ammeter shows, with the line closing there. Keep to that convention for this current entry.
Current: 4.5 mA
